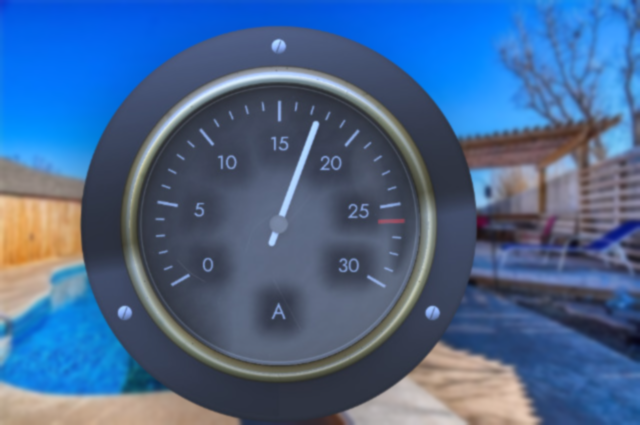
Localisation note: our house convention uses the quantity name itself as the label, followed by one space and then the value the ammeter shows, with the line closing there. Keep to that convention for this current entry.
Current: 17.5 A
